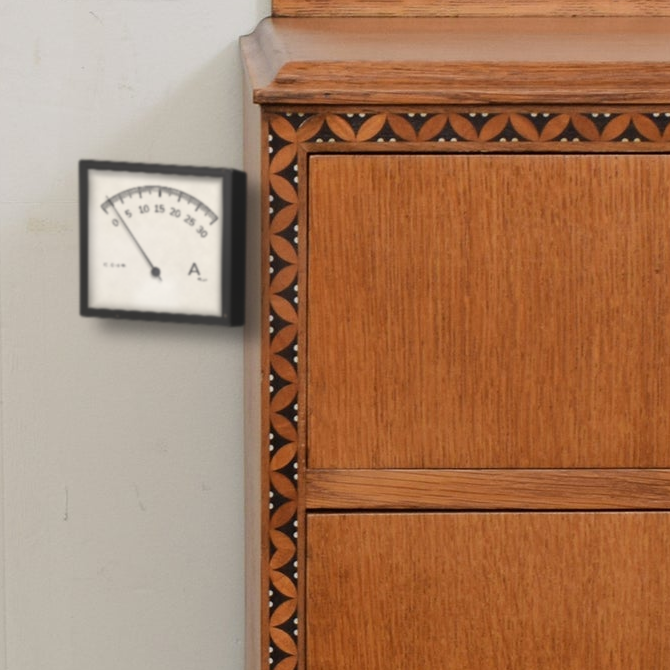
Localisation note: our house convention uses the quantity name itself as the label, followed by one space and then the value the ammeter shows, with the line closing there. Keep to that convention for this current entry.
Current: 2.5 A
